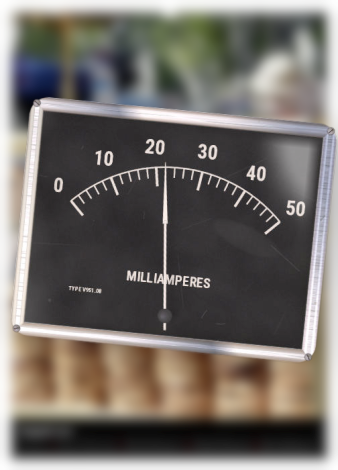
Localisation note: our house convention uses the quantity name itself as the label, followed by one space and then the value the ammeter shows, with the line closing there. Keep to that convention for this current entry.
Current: 22 mA
